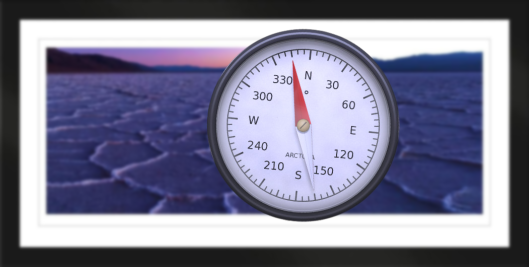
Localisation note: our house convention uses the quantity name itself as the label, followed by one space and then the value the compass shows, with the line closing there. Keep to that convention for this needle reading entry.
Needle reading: 345 °
